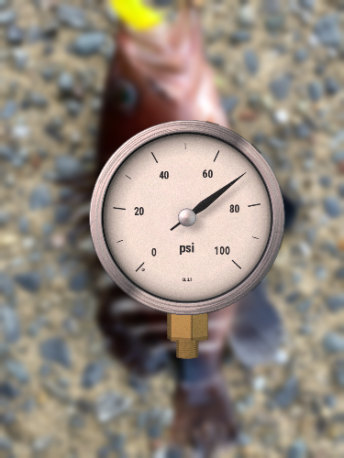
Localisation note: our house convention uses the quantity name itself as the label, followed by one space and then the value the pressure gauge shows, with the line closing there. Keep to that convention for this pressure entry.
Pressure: 70 psi
